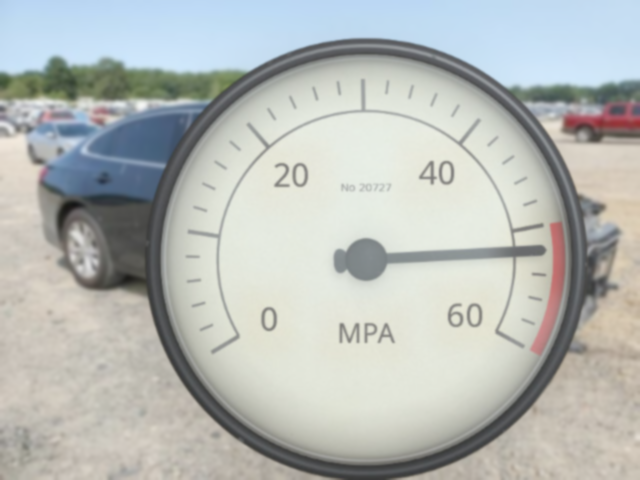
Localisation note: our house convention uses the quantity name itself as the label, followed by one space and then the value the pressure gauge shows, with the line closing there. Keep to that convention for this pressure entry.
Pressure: 52 MPa
